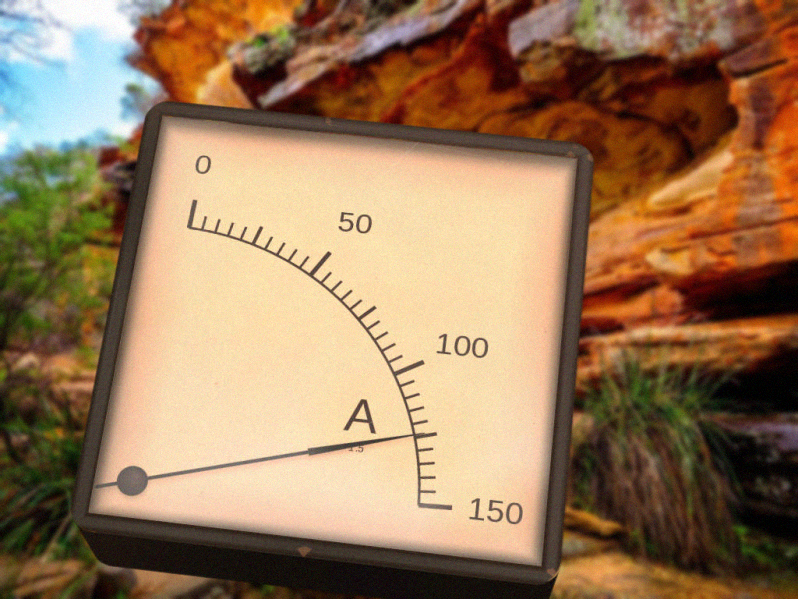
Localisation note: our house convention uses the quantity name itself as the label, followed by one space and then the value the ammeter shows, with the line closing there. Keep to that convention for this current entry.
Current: 125 A
